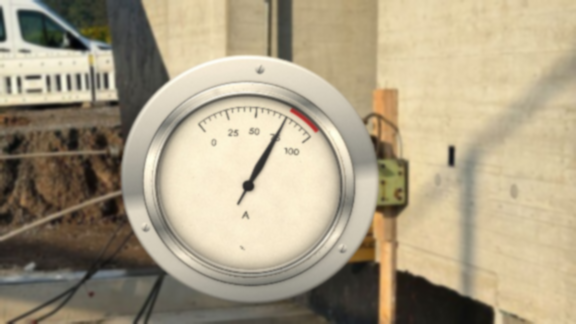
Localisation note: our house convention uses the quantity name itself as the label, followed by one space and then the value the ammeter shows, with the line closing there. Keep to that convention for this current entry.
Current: 75 A
